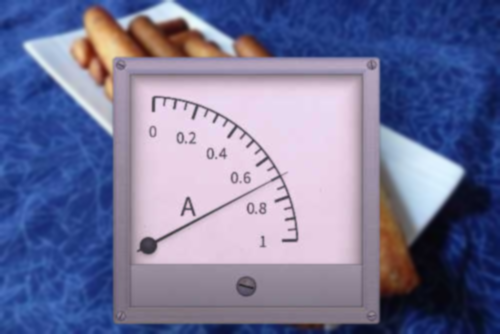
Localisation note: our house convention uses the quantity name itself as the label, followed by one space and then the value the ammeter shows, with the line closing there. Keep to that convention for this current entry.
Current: 0.7 A
